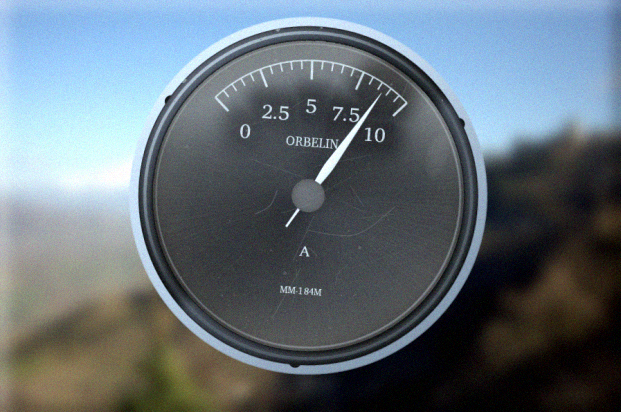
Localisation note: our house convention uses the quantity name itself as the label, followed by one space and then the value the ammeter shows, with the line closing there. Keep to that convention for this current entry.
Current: 8.75 A
